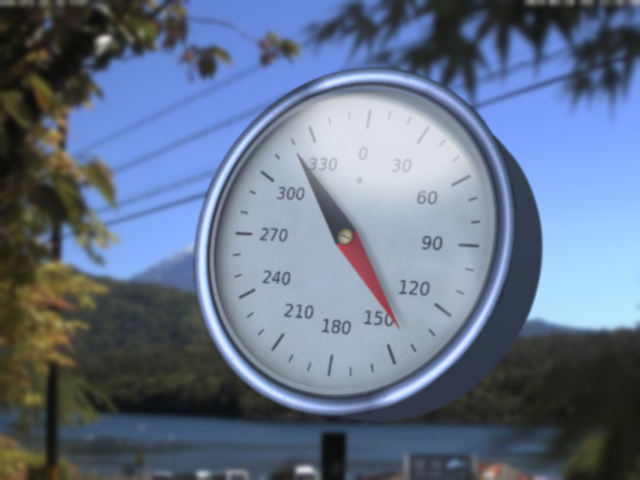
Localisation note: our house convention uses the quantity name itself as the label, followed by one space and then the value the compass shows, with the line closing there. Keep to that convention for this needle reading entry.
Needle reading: 140 °
